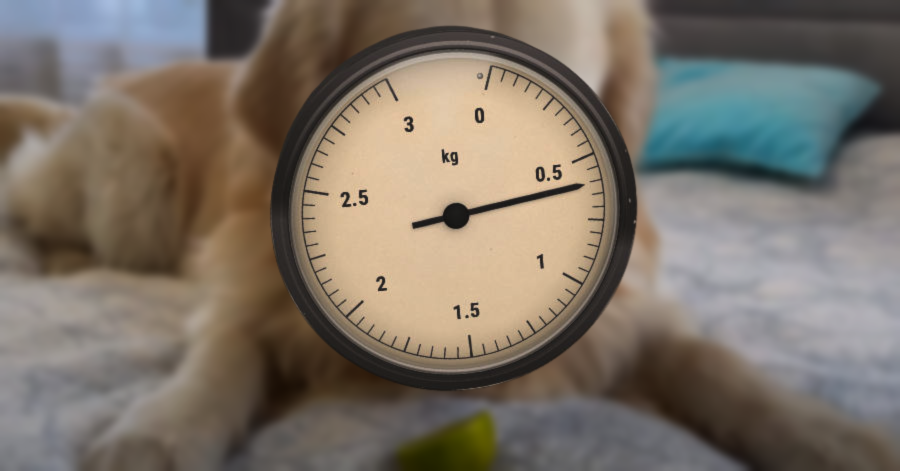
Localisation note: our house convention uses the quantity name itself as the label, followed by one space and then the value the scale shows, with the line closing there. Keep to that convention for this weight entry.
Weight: 0.6 kg
